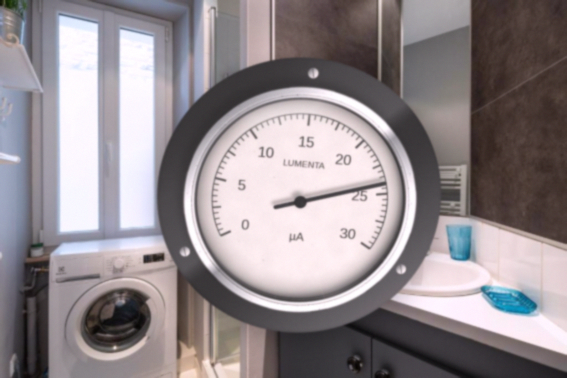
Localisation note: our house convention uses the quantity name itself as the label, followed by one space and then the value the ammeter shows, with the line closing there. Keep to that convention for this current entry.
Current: 24 µA
